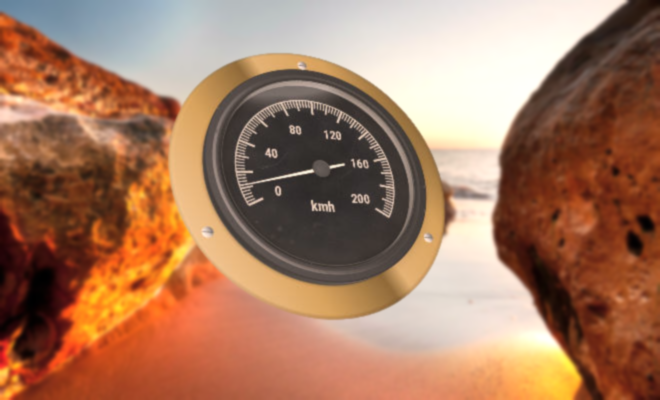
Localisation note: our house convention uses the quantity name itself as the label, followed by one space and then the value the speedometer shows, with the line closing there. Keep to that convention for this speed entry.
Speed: 10 km/h
